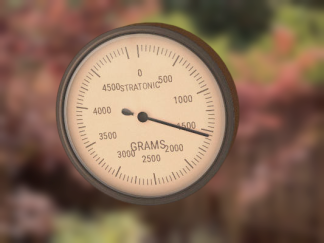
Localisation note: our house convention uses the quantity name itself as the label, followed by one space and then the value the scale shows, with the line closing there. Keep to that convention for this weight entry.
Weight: 1550 g
